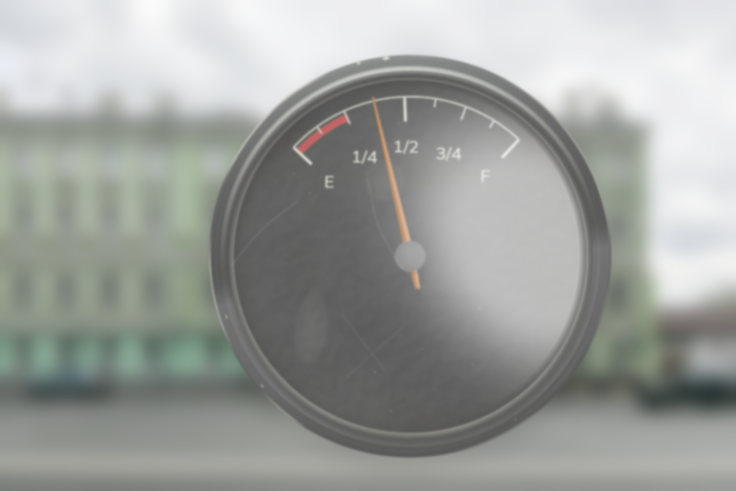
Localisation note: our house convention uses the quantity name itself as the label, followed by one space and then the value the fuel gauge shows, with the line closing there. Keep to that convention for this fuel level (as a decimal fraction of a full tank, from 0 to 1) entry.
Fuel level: 0.375
